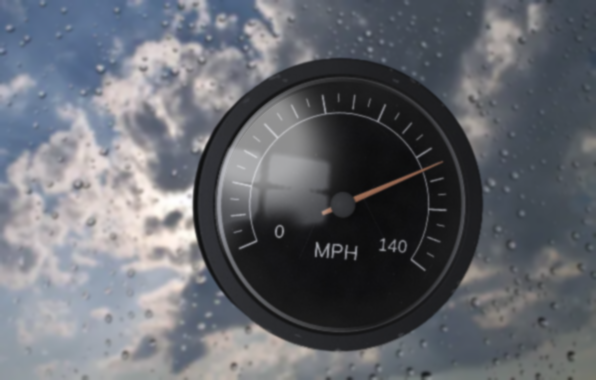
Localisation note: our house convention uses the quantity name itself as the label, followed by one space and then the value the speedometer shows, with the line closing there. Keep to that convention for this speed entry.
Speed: 105 mph
